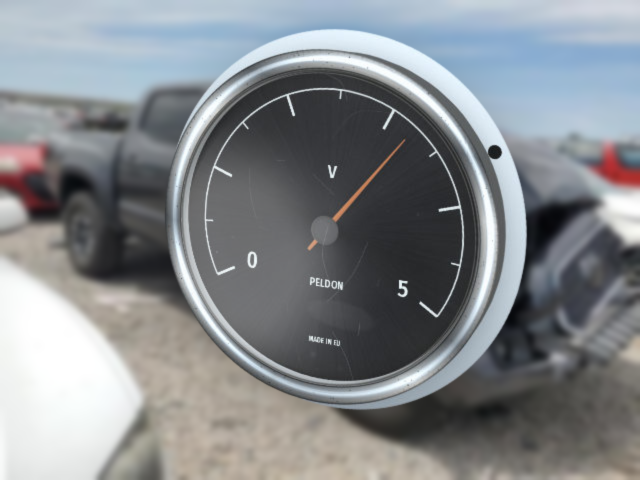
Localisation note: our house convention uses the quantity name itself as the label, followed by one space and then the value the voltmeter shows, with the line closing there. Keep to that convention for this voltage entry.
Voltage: 3.25 V
